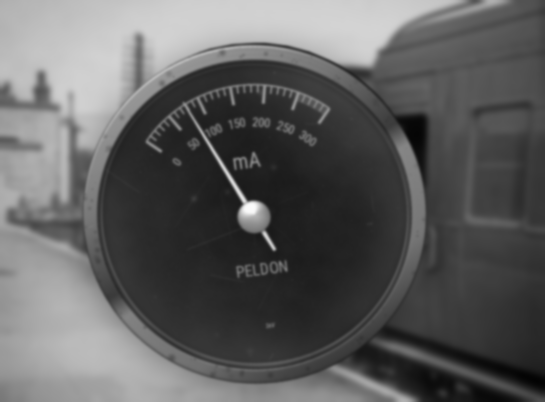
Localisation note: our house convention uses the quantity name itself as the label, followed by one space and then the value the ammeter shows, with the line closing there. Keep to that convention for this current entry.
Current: 80 mA
